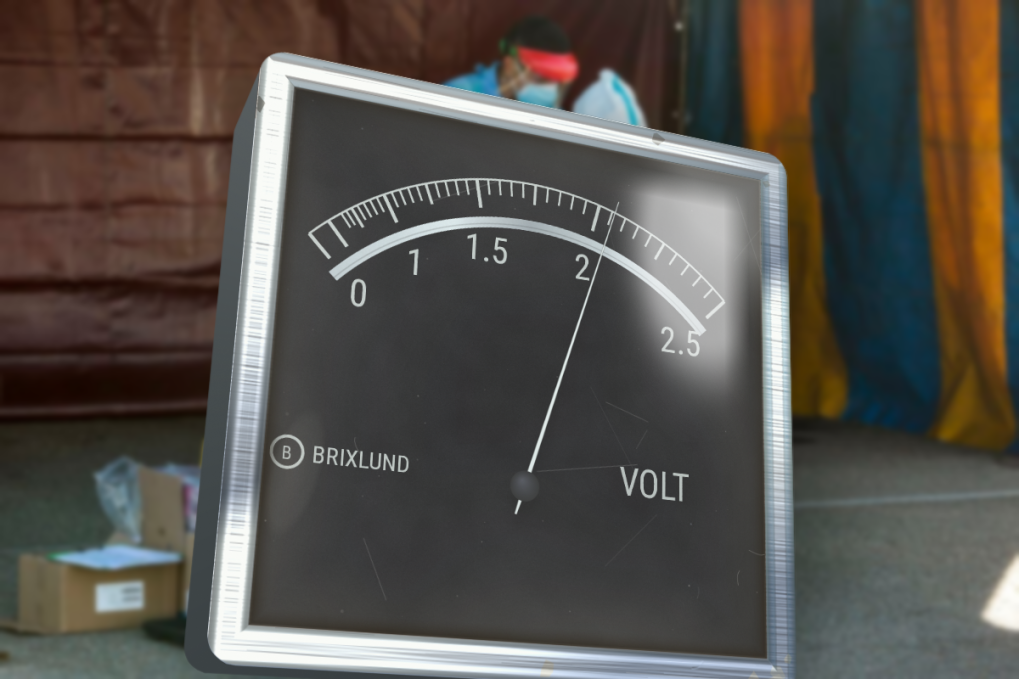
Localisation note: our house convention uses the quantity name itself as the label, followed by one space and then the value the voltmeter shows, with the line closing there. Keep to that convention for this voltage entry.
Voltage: 2.05 V
